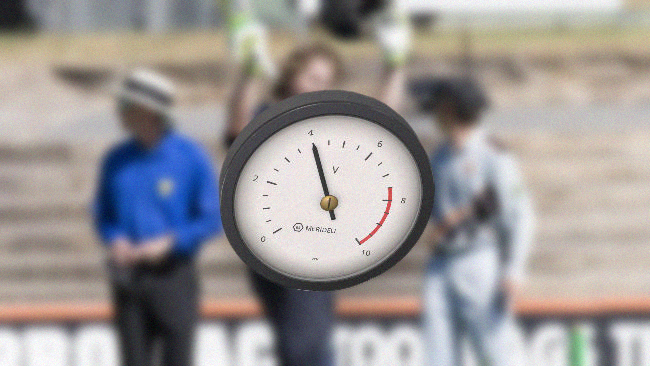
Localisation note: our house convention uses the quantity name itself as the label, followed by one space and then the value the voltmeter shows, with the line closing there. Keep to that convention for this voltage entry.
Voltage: 4 V
